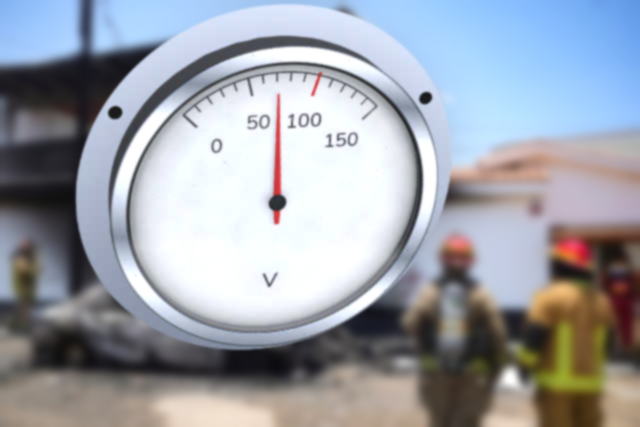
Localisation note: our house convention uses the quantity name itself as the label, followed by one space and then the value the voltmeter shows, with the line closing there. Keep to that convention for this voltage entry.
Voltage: 70 V
